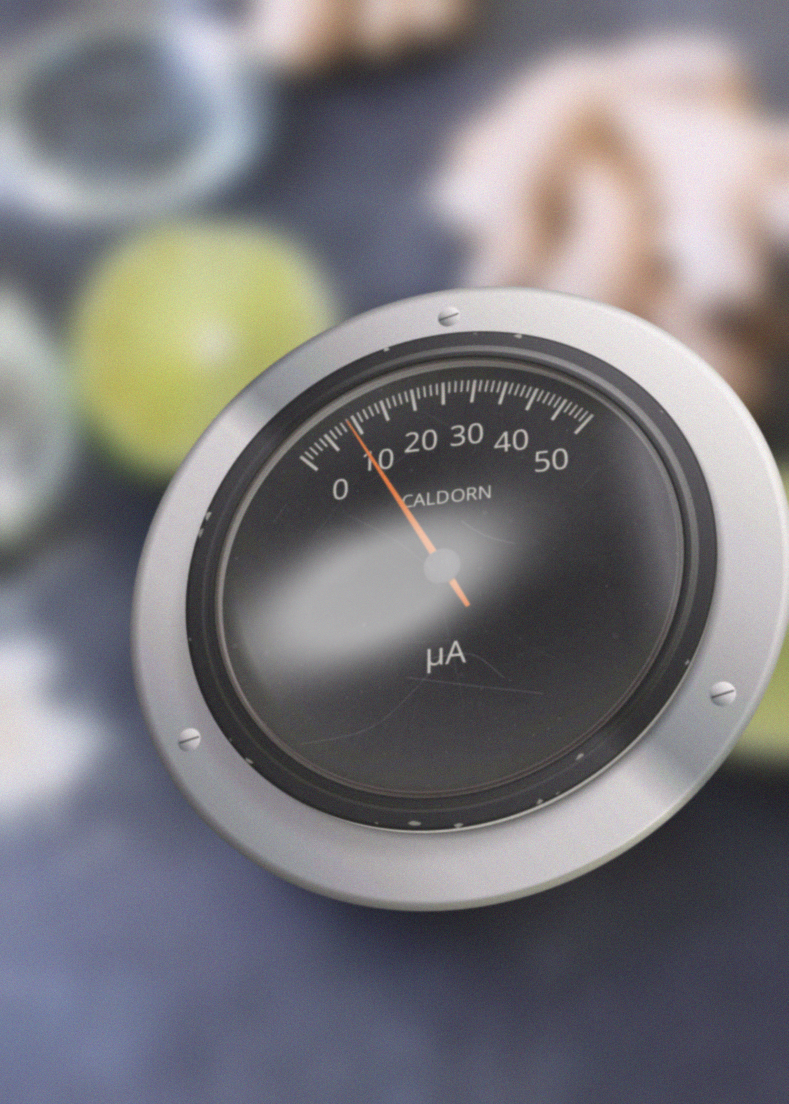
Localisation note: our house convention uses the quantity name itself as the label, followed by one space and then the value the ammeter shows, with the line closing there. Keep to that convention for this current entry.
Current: 9 µA
